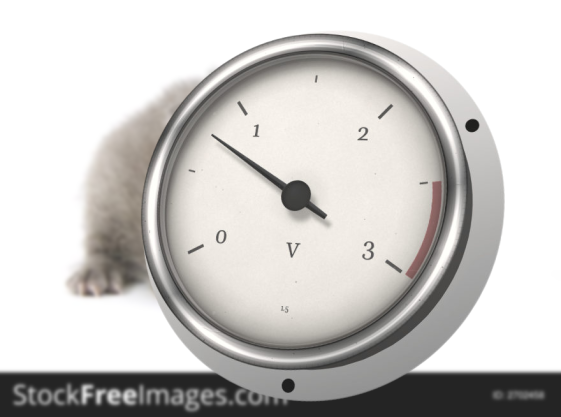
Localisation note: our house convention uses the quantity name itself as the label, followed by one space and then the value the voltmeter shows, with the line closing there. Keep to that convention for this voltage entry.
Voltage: 0.75 V
